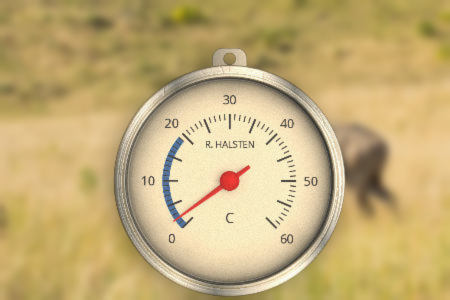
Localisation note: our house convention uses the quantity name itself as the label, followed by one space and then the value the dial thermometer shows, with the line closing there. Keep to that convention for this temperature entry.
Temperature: 2 °C
